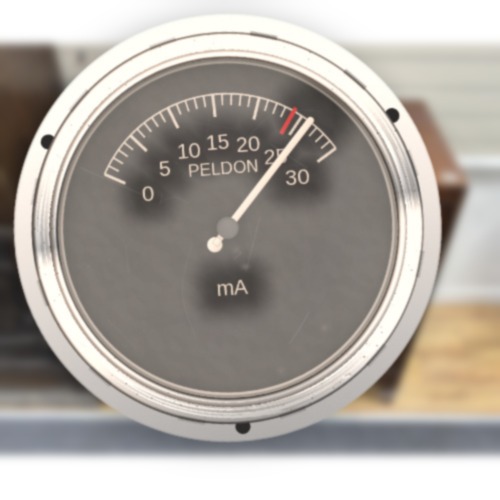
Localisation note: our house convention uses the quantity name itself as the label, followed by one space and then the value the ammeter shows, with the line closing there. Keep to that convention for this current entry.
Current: 26 mA
